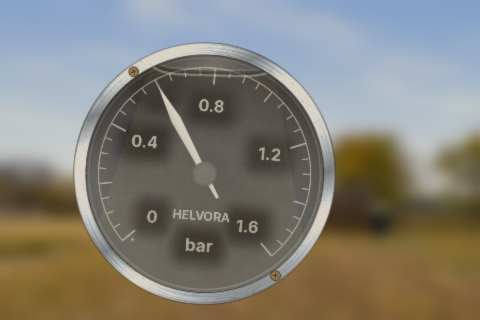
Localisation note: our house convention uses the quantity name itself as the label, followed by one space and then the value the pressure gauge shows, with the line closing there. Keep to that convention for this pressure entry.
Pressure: 0.6 bar
